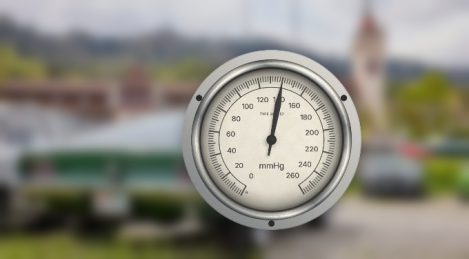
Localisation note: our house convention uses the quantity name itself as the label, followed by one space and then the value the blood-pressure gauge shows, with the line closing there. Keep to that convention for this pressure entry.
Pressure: 140 mmHg
